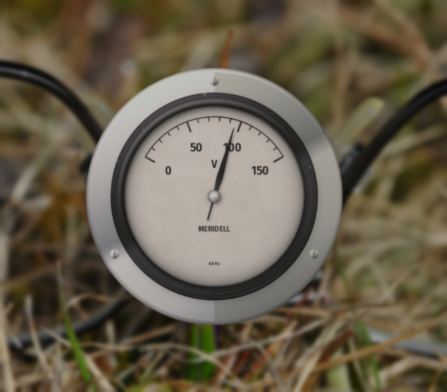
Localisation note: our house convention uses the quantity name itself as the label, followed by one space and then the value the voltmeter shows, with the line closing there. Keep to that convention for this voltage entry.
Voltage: 95 V
